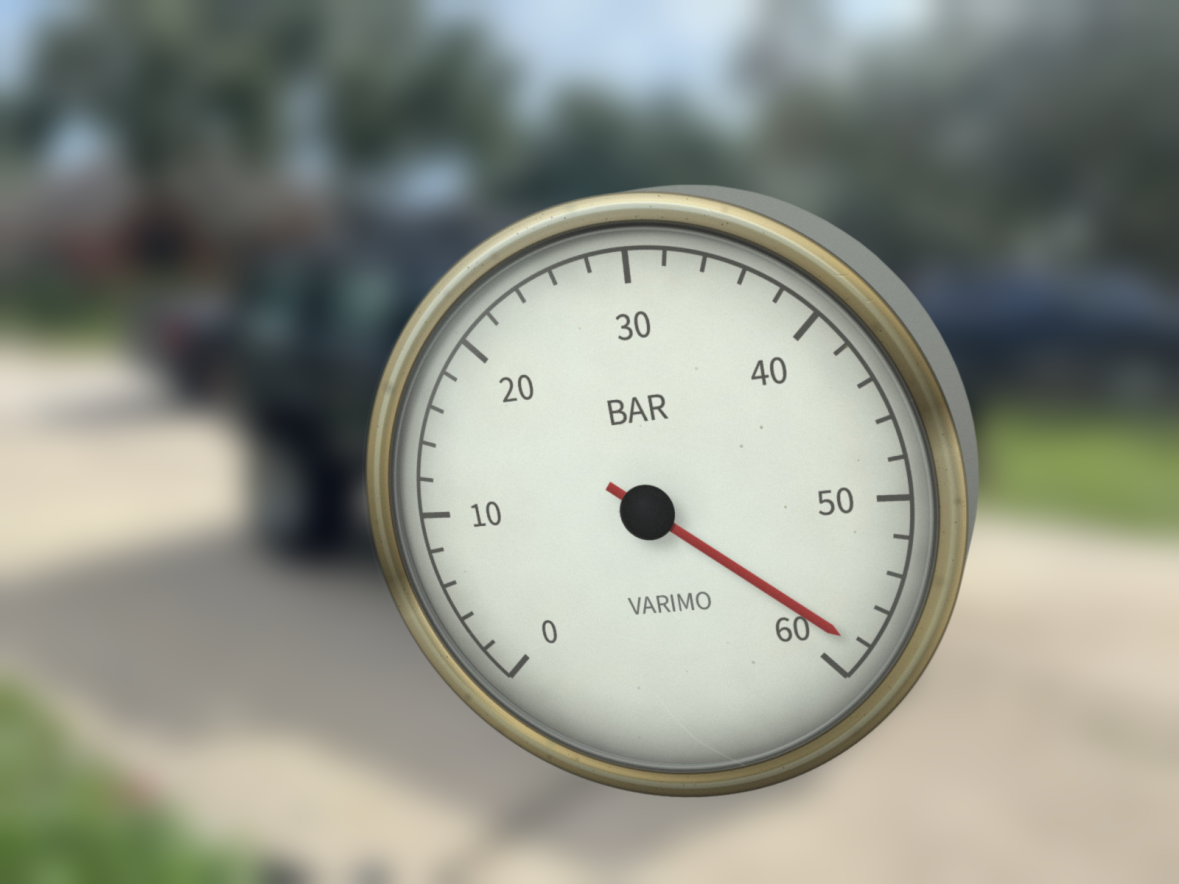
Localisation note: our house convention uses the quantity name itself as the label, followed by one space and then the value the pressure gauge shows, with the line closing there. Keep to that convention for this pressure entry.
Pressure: 58 bar
